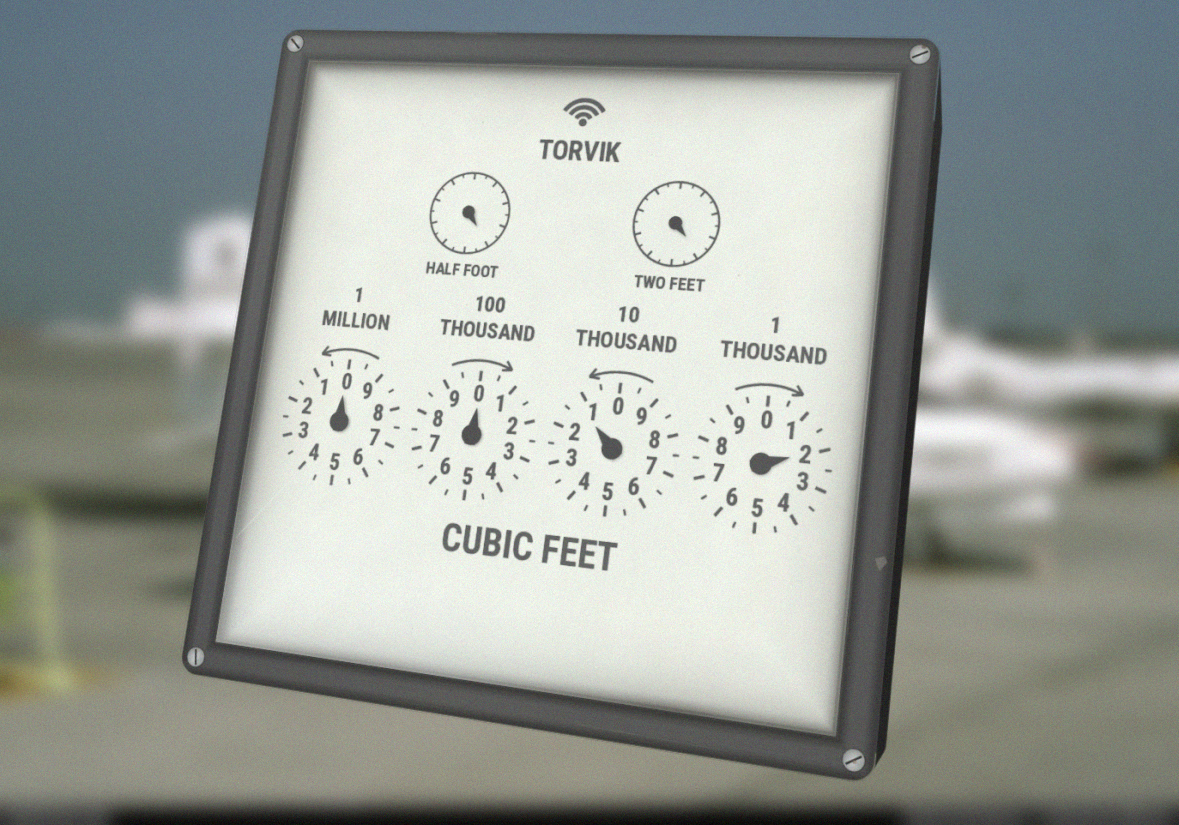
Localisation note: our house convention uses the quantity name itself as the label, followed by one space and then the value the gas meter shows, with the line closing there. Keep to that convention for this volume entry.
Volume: 1200 ft³
